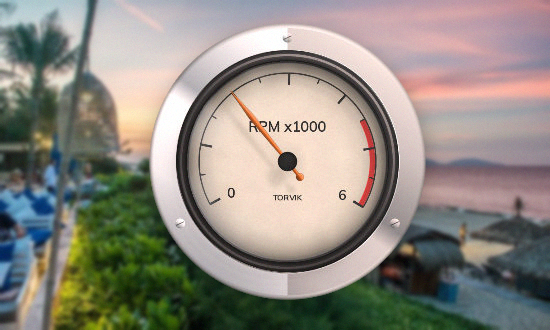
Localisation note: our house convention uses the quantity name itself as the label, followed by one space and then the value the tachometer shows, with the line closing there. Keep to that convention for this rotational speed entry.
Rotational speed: 2000 rpm
